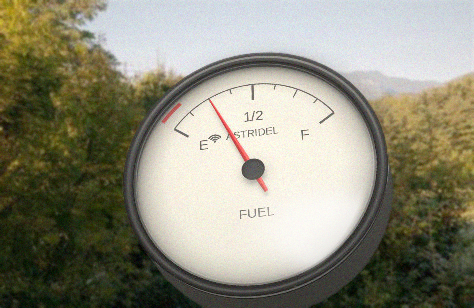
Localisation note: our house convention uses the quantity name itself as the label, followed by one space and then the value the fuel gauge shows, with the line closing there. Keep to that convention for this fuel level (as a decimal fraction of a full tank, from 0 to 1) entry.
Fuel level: 0.25
